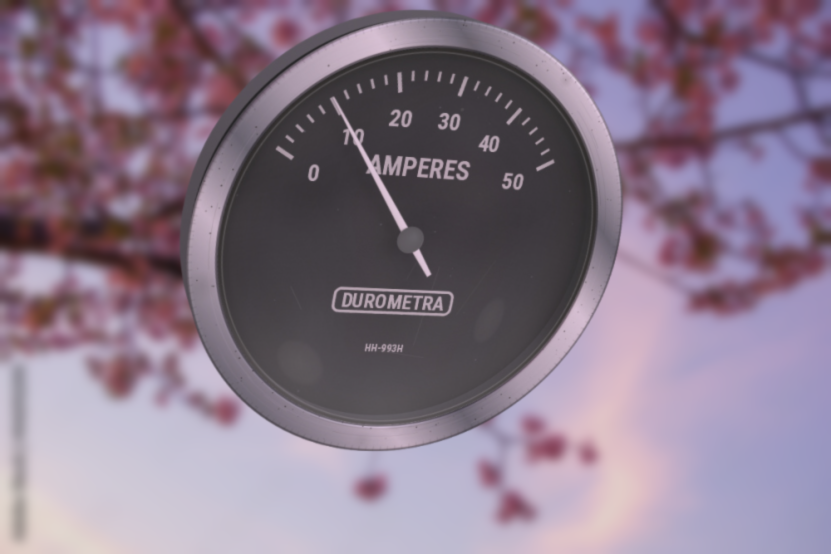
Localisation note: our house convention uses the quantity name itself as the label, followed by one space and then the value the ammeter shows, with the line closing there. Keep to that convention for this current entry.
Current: 10 A
